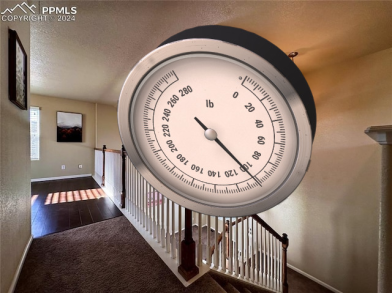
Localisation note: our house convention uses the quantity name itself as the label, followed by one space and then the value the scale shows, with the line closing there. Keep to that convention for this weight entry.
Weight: 100 lb
